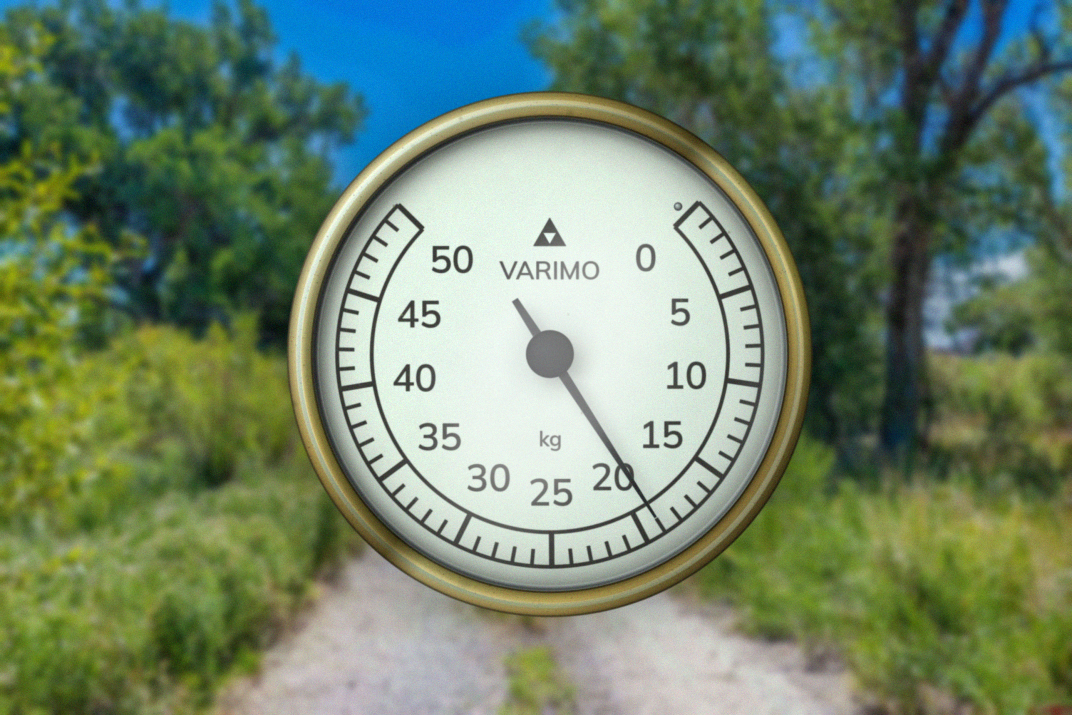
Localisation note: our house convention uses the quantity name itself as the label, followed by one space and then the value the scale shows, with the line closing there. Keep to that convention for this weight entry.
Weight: 19 kg
